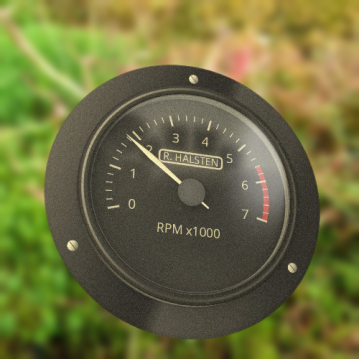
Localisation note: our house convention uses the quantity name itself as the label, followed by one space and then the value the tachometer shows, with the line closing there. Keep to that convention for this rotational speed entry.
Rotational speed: 1800 rpm
